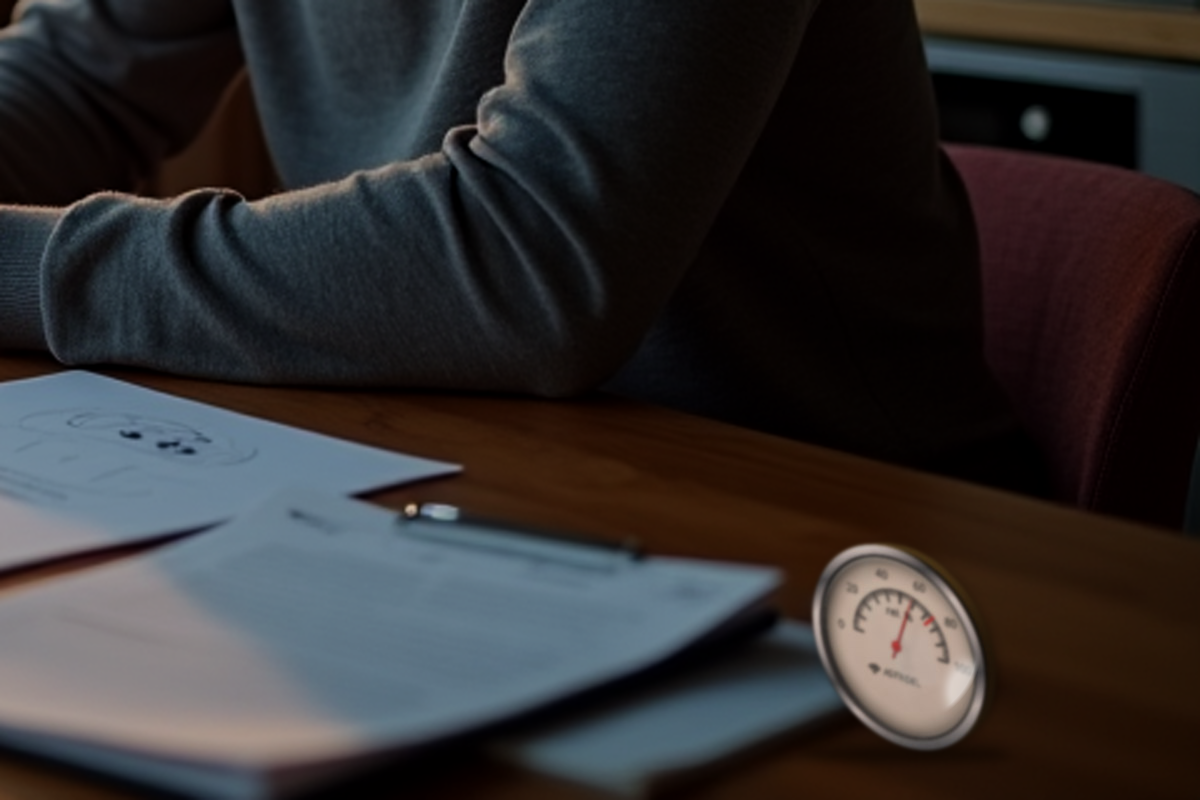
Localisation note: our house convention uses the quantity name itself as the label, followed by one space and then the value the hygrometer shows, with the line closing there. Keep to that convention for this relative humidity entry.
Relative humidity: 60 %
